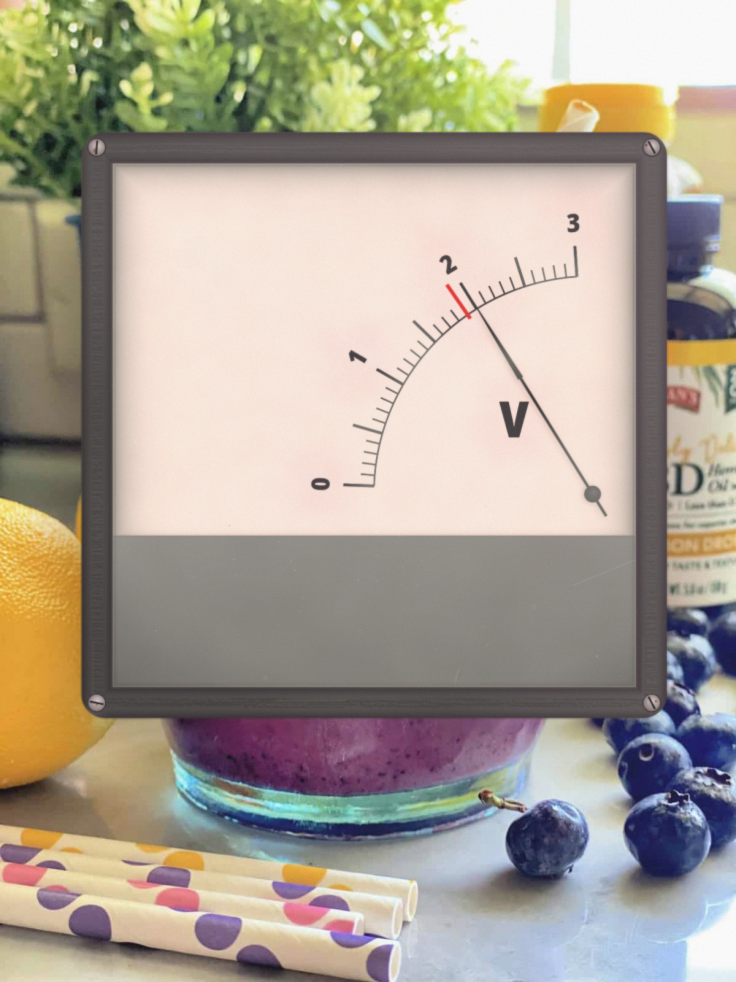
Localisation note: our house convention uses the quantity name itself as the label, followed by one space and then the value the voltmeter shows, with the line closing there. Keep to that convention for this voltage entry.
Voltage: 2 V
